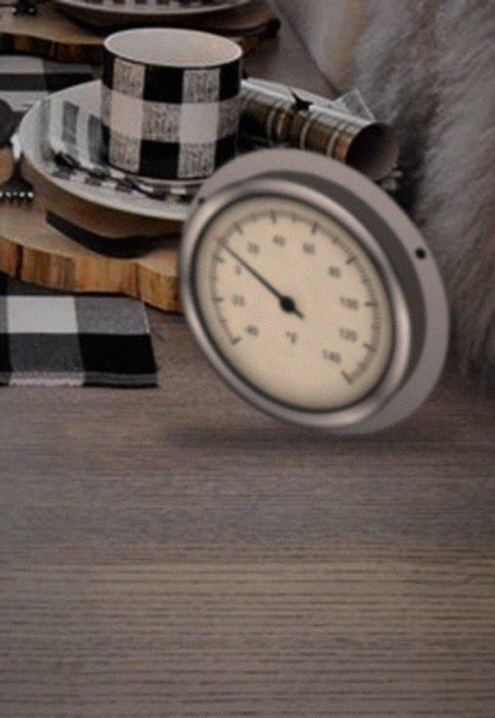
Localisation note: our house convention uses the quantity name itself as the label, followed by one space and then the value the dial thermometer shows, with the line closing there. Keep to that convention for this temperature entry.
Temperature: 10 °F
